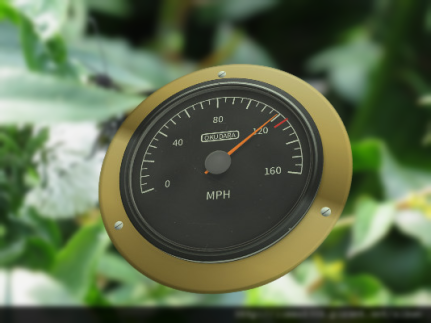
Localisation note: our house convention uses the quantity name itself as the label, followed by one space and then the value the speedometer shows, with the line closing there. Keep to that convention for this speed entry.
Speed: 120 mph
